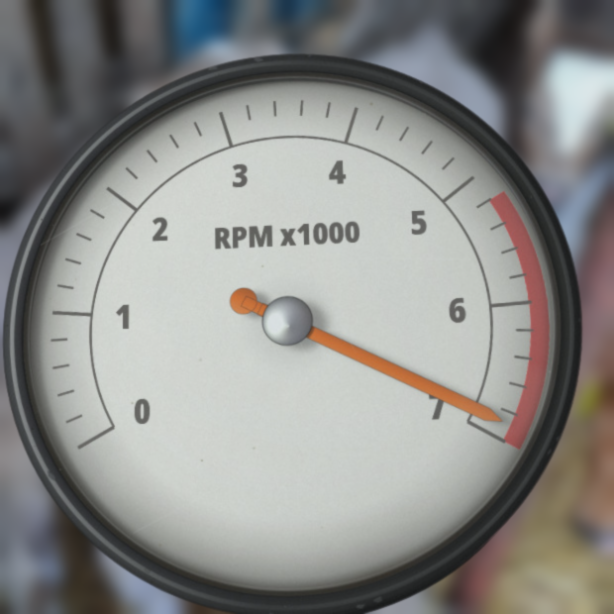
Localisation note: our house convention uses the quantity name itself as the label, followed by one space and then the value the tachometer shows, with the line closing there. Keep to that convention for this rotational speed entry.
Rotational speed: 6900 rpm
